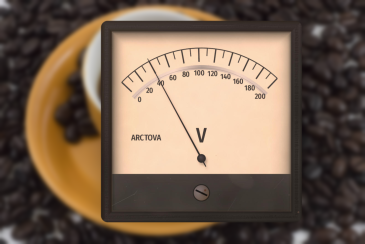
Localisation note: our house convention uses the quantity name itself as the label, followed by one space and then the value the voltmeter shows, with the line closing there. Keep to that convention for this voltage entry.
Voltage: 40 V
